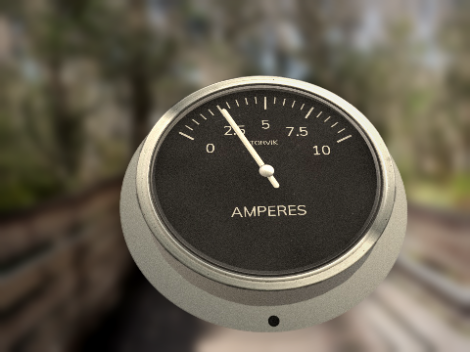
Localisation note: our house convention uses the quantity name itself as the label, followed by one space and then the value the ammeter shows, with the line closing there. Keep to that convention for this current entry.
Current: 2.5 A
